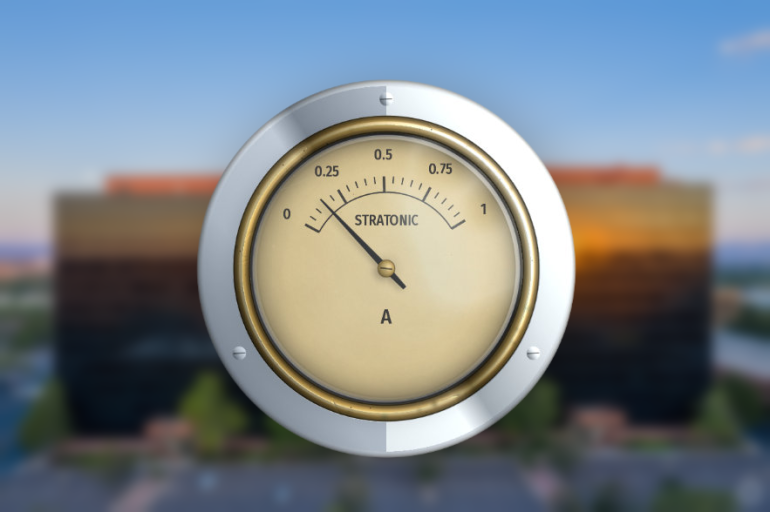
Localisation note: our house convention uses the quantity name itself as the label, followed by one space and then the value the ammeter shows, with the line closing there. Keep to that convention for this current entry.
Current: 0.15 A
